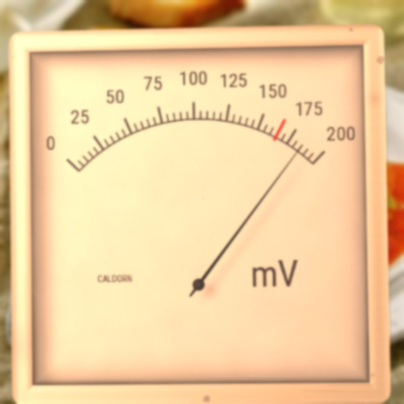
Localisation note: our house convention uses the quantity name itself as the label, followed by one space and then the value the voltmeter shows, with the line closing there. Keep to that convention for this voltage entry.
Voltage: 185 mV
